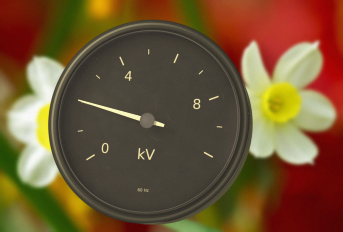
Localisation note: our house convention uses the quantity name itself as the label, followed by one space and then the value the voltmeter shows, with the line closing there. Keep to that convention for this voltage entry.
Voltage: 2 kV
